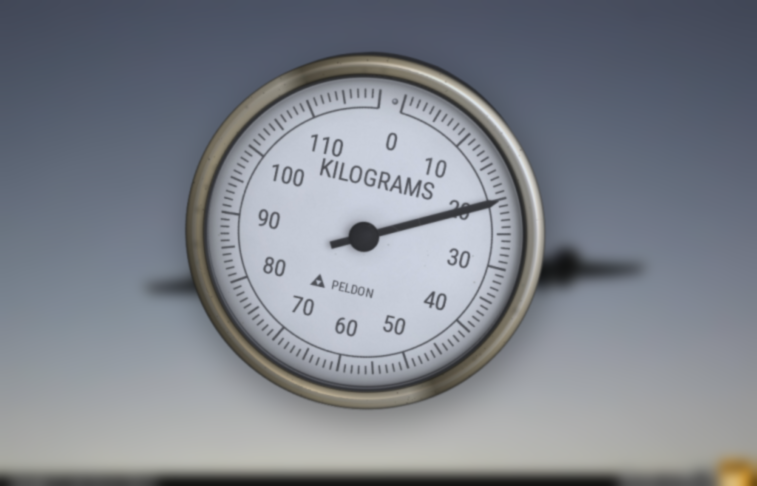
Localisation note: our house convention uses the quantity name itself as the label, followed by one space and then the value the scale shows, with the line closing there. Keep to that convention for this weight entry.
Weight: 20 kg
